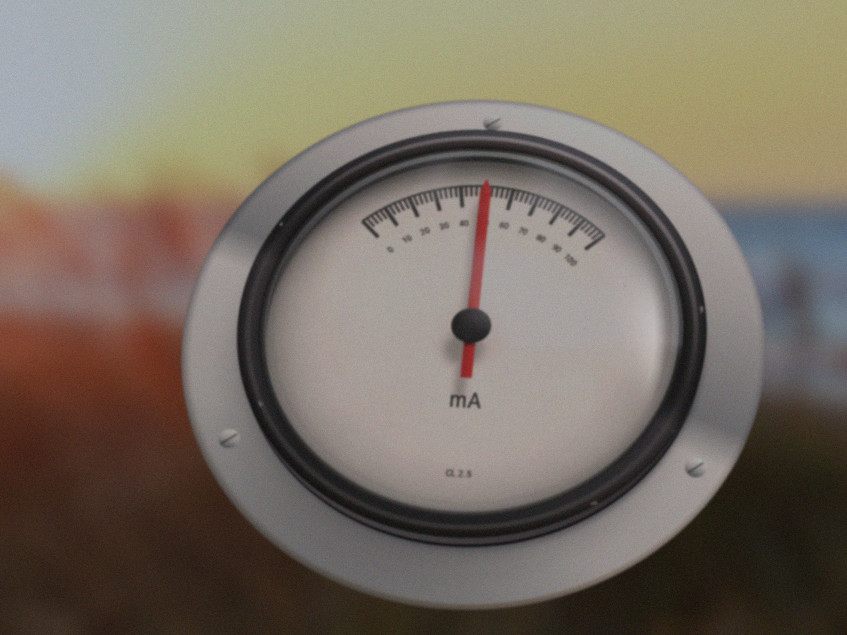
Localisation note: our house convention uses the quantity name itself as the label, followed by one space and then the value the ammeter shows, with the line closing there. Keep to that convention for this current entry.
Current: 50 mA
